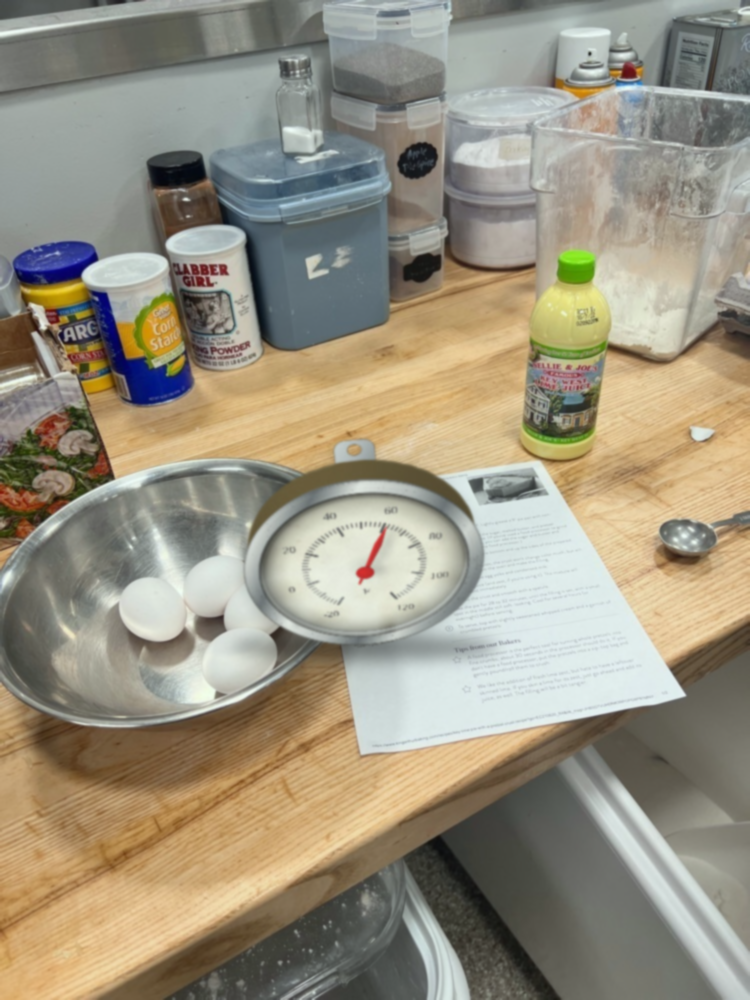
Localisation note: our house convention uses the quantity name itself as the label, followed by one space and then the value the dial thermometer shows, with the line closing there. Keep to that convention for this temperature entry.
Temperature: 60 °F
